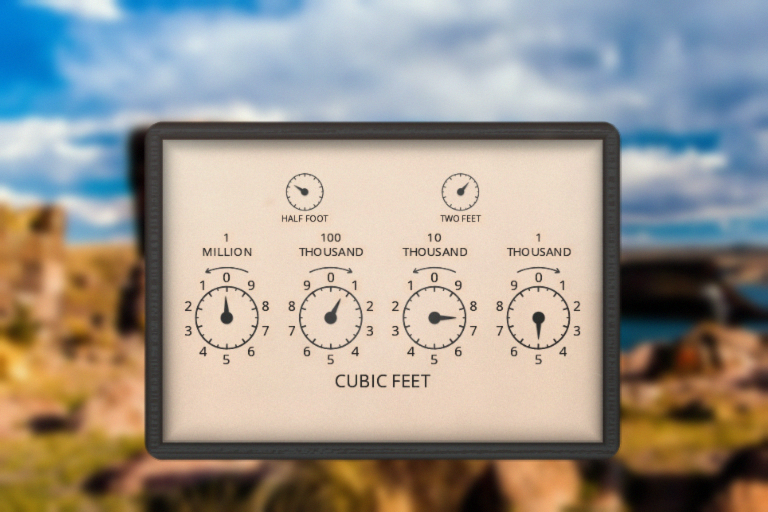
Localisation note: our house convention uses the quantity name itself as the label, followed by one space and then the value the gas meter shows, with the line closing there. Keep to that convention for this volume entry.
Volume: 7500 ft³
